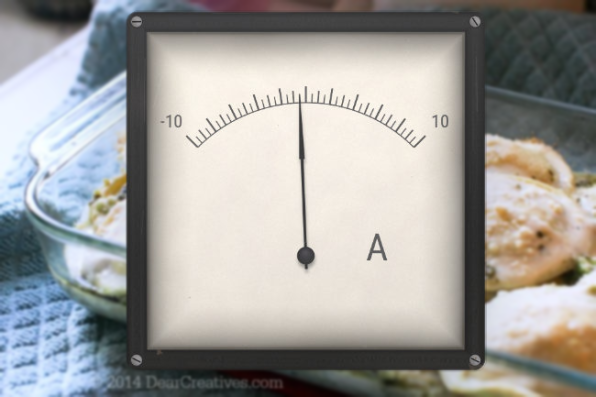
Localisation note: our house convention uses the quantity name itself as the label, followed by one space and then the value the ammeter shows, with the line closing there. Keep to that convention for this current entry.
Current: -0.5 A
